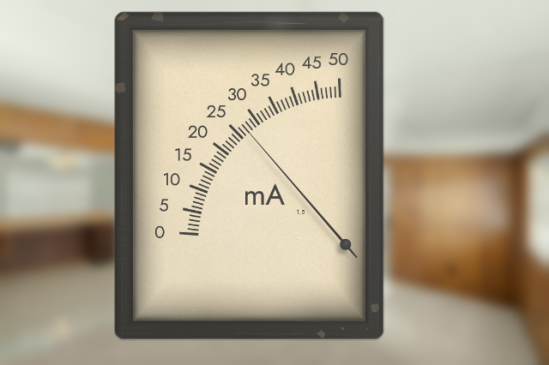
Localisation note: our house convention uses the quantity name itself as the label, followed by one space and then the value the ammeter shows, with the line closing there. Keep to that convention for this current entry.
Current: 27 mA
